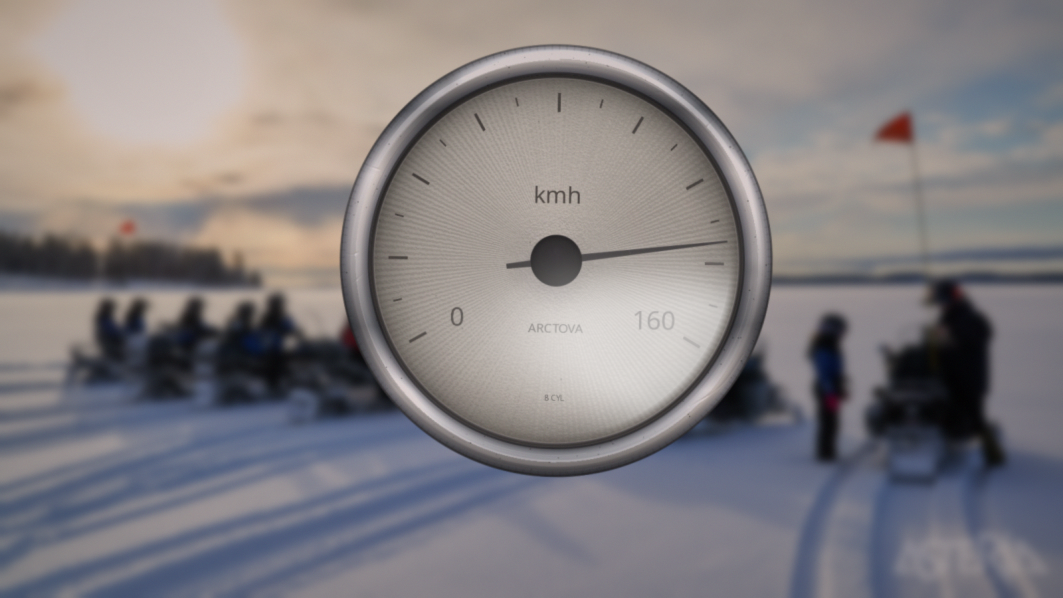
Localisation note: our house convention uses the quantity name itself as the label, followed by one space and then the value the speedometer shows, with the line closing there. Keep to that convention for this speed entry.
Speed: 135 km/h
